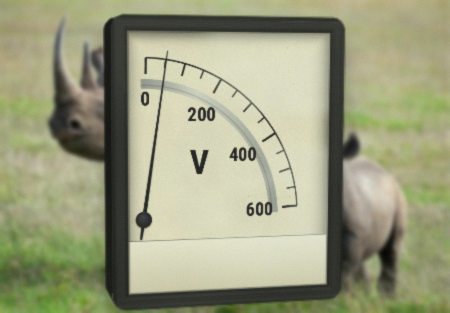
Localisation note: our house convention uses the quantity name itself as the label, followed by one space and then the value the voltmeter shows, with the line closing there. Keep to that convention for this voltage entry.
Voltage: 50 V
